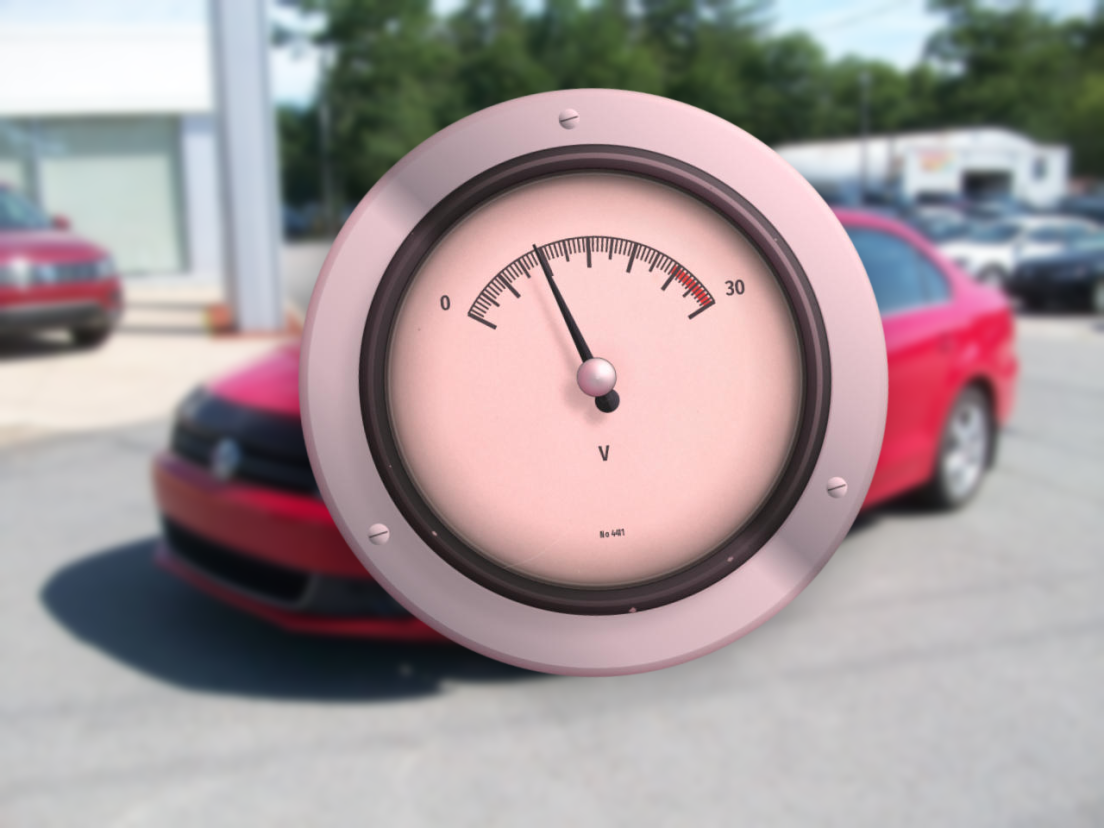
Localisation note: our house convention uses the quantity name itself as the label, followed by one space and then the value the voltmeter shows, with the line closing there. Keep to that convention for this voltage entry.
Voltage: 9.5 V
